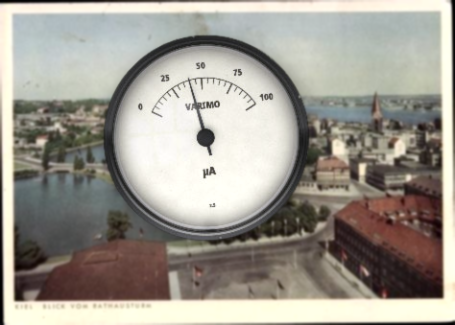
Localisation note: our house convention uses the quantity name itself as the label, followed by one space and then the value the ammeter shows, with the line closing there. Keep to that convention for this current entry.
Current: 40 µA
